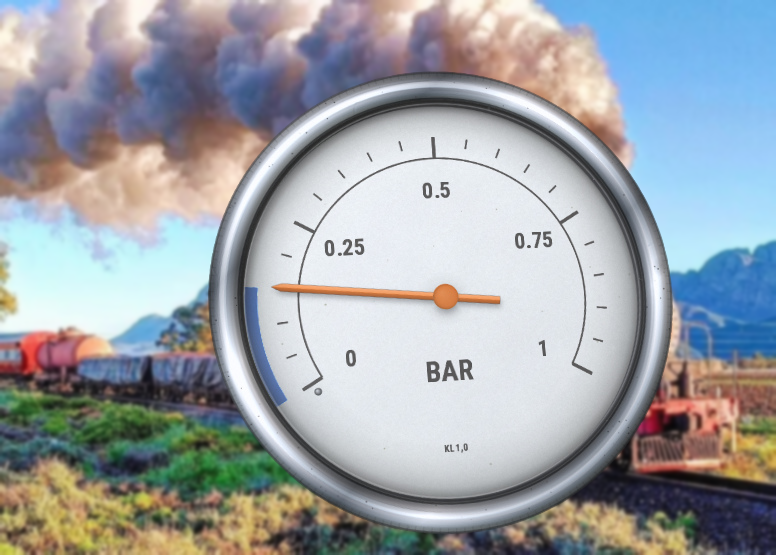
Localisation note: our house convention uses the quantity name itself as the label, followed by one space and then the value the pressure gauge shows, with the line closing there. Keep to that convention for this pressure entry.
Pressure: 0.15 bar
